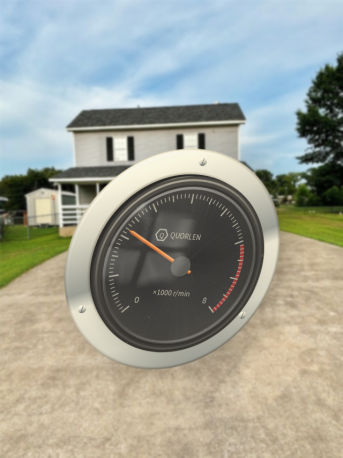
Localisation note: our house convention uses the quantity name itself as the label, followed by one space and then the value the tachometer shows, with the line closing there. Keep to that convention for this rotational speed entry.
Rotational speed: 2200 rpm
